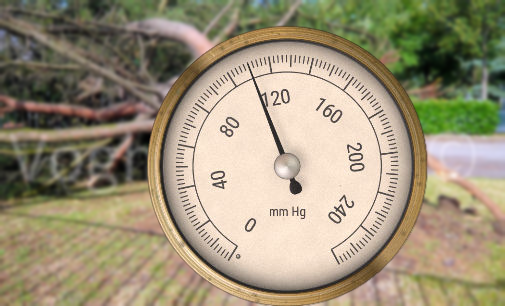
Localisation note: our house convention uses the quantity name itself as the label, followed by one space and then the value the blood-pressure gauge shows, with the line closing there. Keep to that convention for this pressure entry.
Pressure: 110 mmHg
